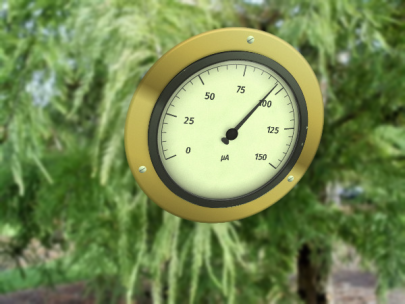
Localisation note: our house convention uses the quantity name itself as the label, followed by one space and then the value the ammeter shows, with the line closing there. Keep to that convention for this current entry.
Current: 95 µA
